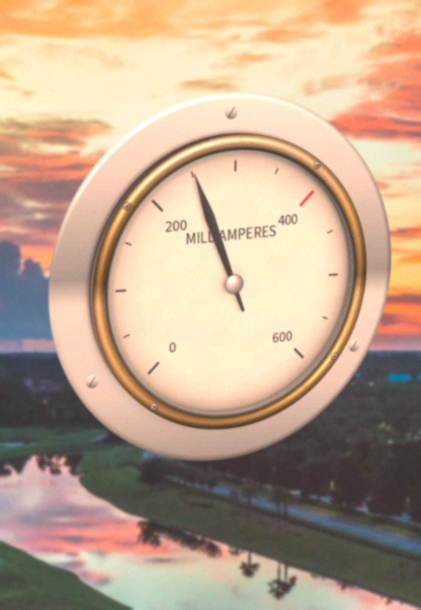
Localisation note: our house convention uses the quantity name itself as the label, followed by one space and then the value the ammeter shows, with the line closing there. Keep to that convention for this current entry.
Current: 250 mA
